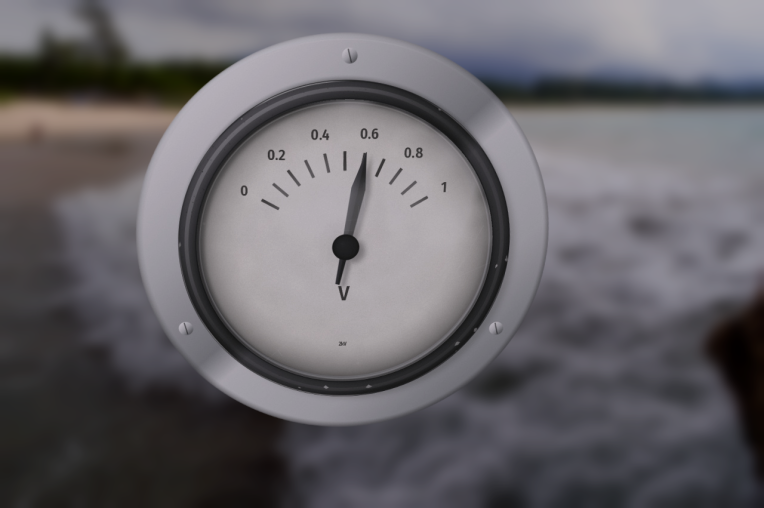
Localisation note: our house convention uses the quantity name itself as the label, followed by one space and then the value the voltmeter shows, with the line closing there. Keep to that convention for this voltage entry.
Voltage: 0.6 V
